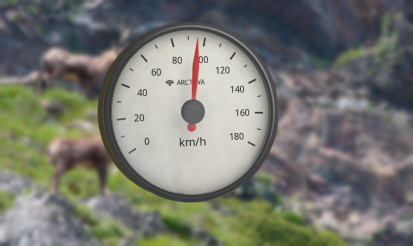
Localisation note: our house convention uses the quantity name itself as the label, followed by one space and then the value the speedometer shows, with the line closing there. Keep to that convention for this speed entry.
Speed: 95 km/h
